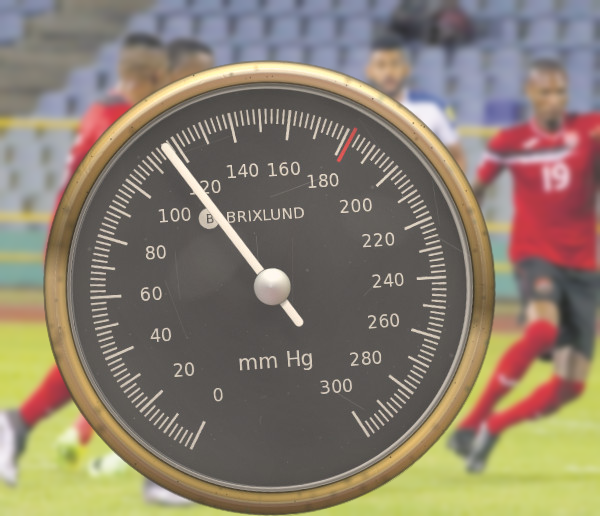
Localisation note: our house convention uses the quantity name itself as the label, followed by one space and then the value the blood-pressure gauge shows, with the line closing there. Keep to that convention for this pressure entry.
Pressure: 116 mmHg
